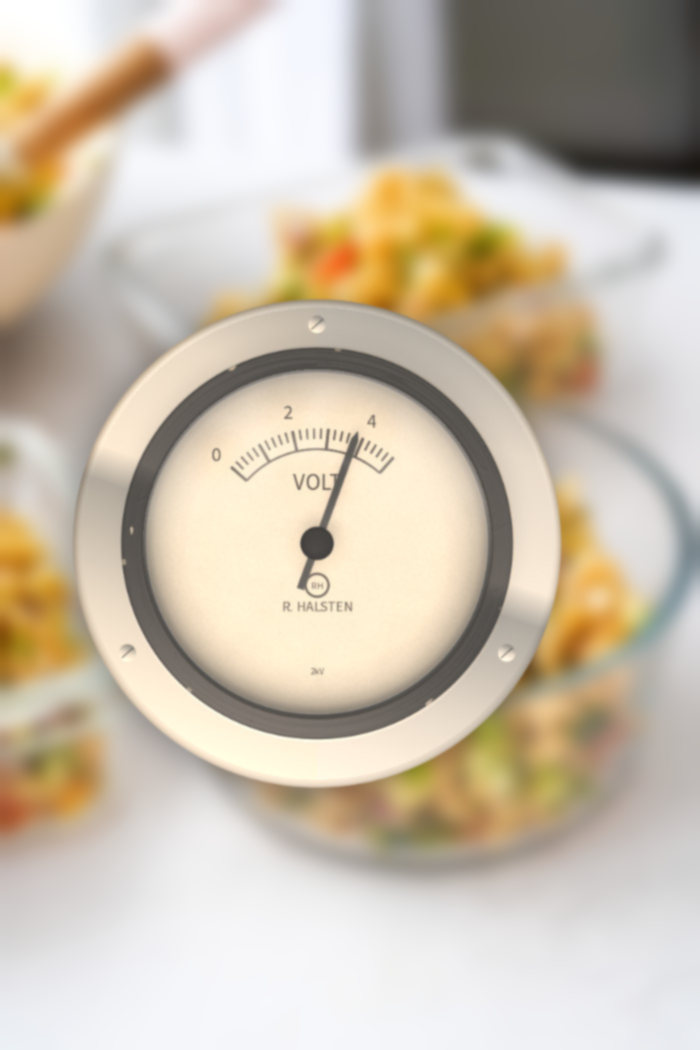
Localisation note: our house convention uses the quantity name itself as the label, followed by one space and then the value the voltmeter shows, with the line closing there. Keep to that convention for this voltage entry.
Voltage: 3.8 V
